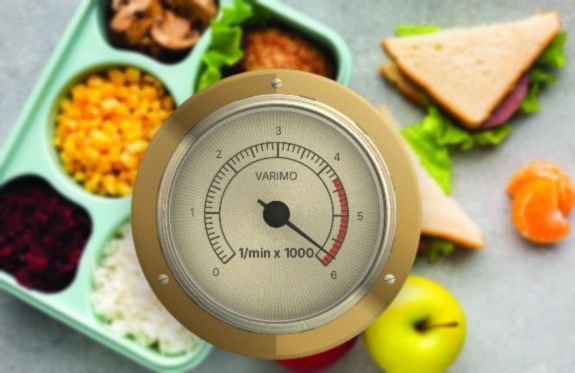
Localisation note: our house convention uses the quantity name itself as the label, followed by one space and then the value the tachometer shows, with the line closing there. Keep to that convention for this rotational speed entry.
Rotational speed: 5800 rpm
